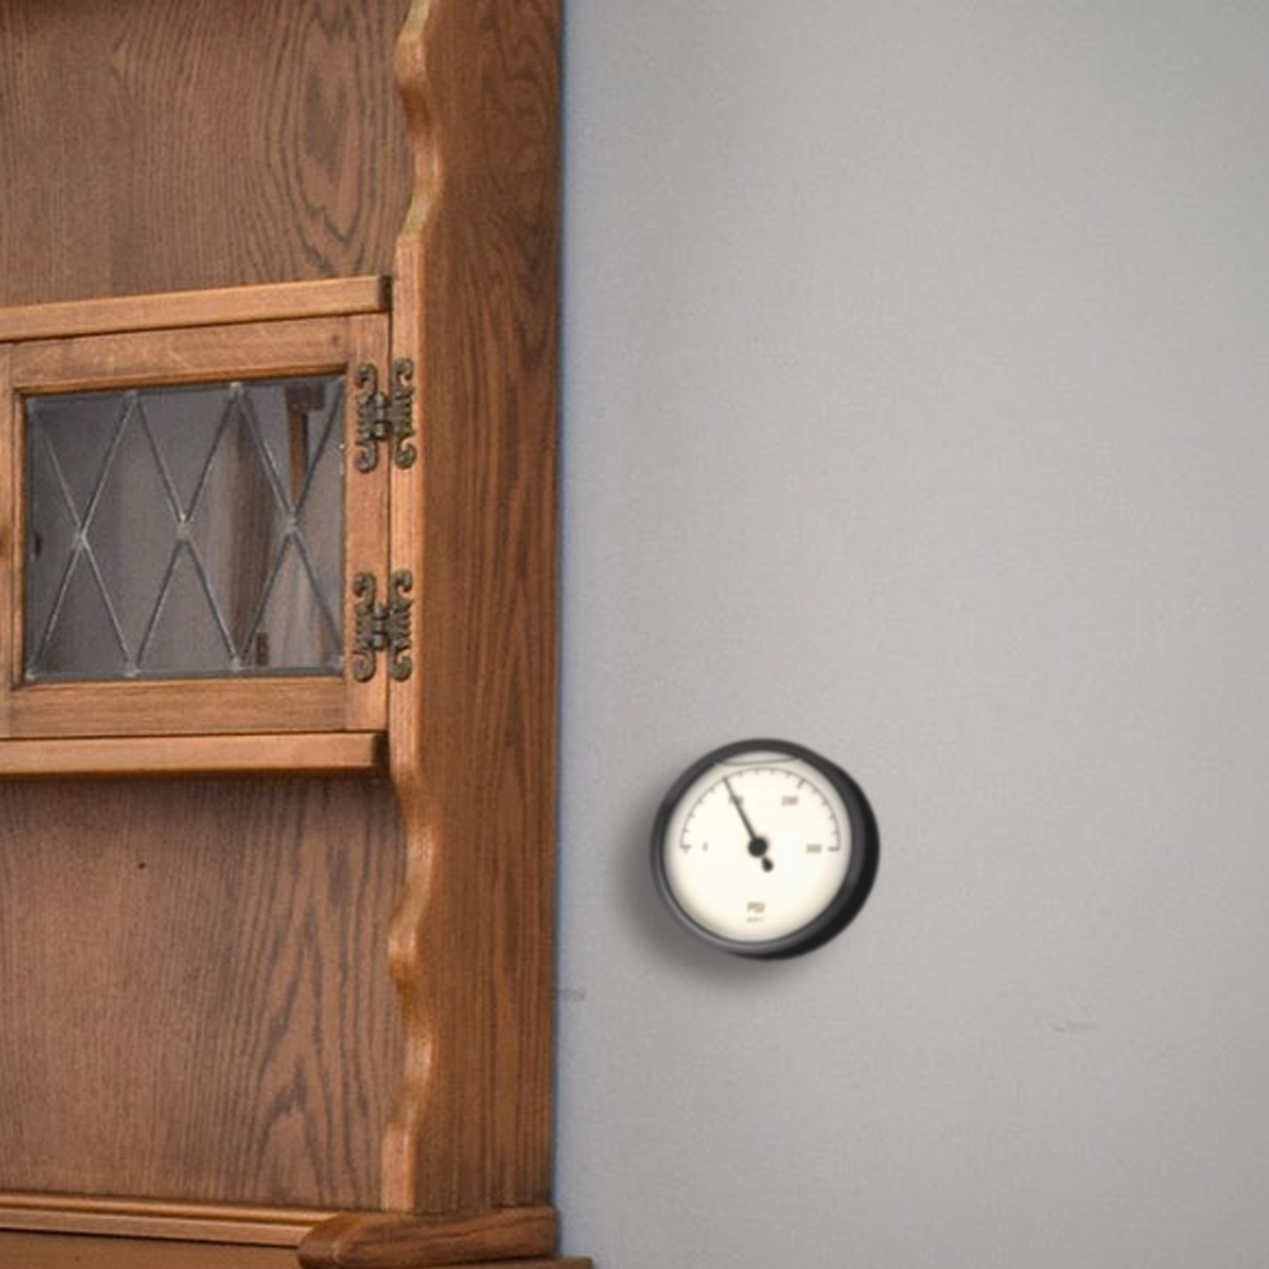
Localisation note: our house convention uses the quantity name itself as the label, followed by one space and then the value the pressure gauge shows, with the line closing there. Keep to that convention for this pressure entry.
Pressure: 100 psi
